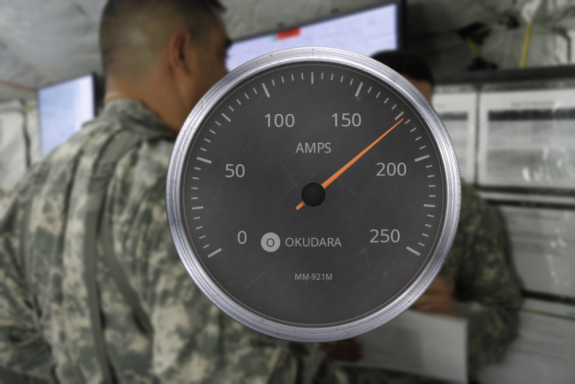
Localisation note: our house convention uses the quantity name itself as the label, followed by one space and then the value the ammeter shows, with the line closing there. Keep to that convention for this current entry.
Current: 177.5 A
